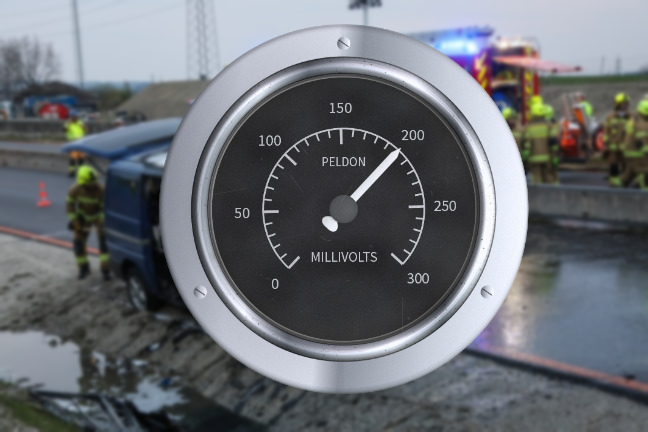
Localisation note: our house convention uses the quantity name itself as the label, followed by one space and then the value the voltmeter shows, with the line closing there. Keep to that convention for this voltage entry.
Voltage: 200 mV
